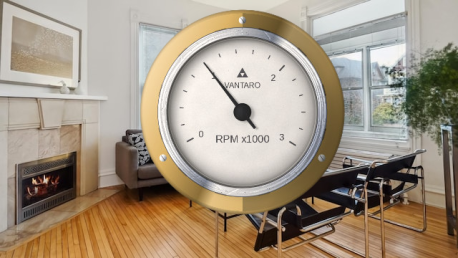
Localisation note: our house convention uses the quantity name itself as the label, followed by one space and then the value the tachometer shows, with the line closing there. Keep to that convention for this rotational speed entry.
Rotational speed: 1000 rpm
